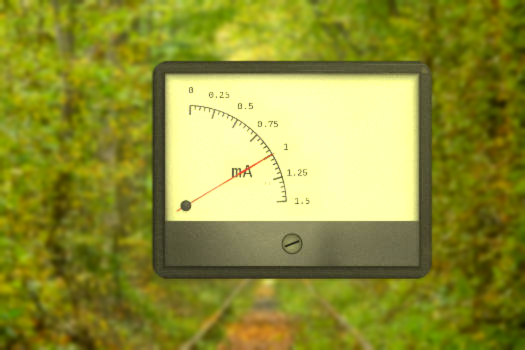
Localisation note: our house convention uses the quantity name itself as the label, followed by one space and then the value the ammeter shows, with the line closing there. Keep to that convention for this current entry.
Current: 1 mA
